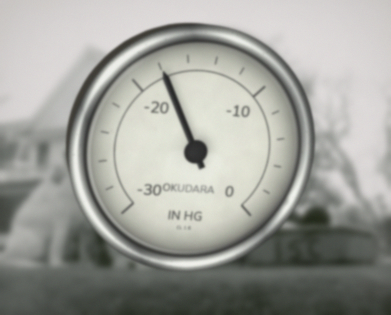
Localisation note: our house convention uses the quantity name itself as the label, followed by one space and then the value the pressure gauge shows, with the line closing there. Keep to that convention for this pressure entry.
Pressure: -18 inHg
